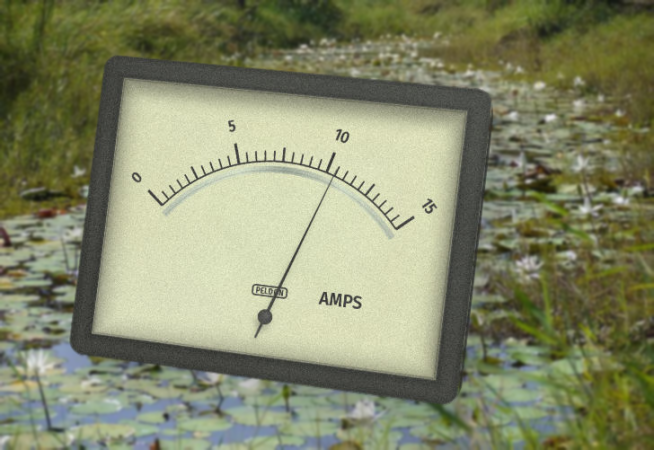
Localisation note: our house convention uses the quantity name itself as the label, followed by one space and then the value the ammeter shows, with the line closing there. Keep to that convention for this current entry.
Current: 10.5 A
